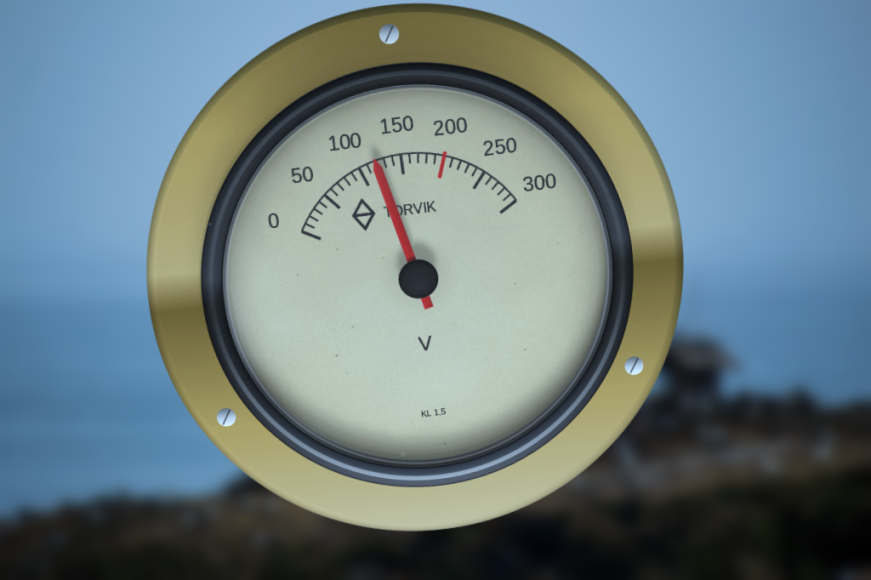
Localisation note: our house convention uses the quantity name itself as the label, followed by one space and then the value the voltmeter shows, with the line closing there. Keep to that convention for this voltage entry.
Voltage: 120 V
